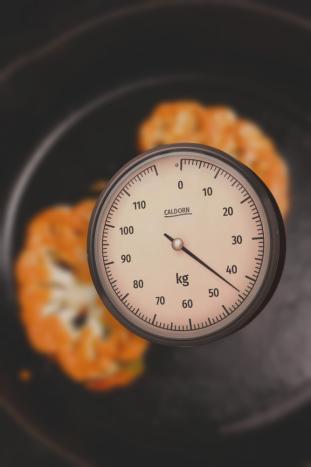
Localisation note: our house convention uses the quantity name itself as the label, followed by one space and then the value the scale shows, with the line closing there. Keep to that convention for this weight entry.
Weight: 44 kg
